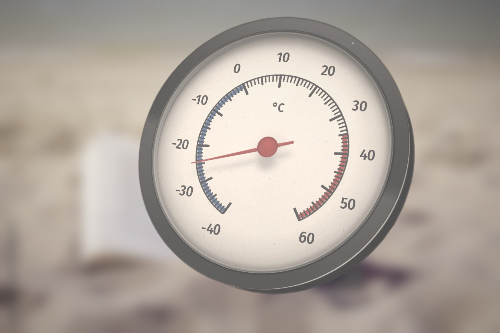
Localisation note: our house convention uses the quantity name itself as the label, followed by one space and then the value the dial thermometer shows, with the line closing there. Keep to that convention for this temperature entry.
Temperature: -25 °C
